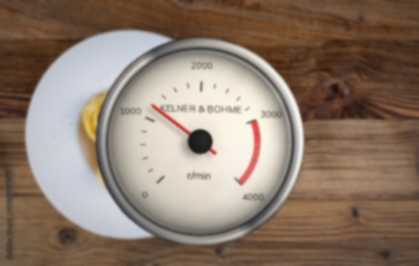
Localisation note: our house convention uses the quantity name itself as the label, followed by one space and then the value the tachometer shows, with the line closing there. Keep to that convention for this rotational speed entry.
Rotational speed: 1200 rpm
